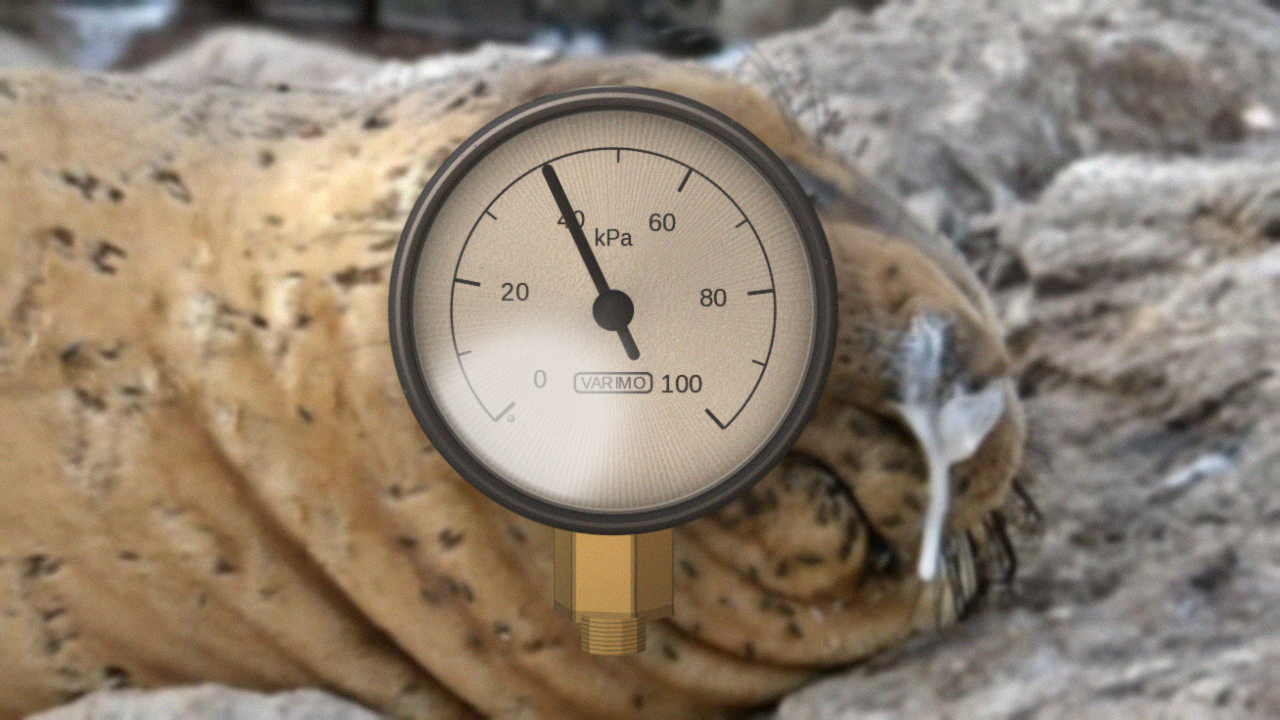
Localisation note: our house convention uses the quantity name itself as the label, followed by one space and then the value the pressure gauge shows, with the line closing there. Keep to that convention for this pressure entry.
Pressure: 40 kPa
